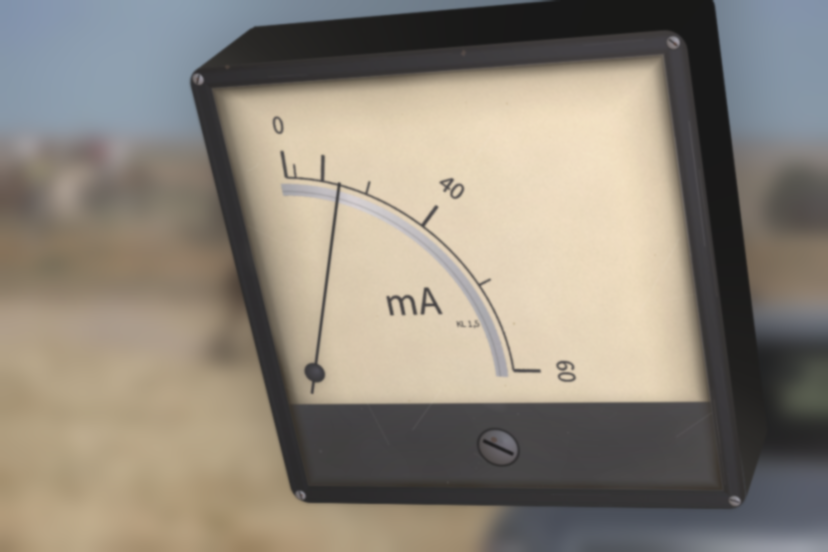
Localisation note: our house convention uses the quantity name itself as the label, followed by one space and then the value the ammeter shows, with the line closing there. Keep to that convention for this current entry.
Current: 25 mA
